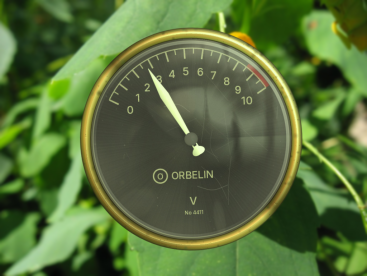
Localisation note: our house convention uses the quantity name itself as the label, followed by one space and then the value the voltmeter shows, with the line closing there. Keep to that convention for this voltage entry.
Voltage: 2.75 V
